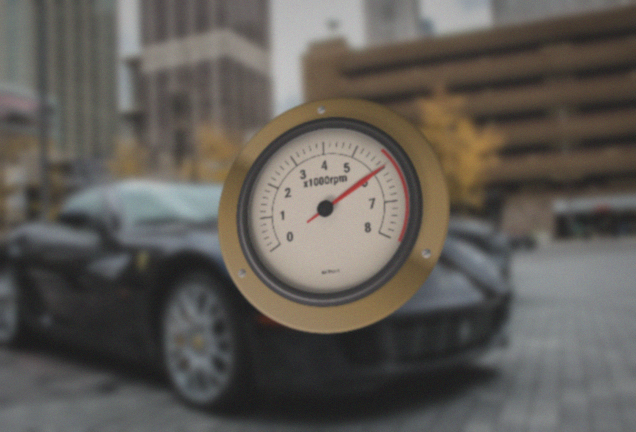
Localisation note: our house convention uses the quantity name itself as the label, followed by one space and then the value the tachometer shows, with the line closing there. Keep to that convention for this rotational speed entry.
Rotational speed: 6000 rpm
